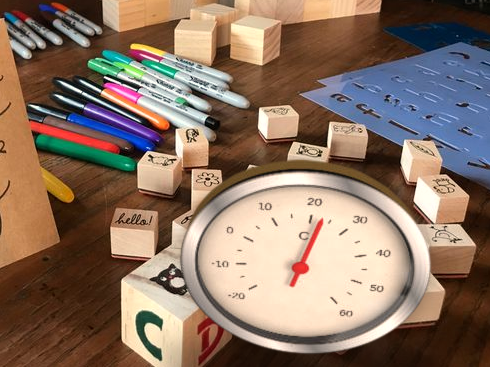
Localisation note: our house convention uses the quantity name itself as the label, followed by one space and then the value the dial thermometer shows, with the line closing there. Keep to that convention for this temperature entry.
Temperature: 22.5 °C
